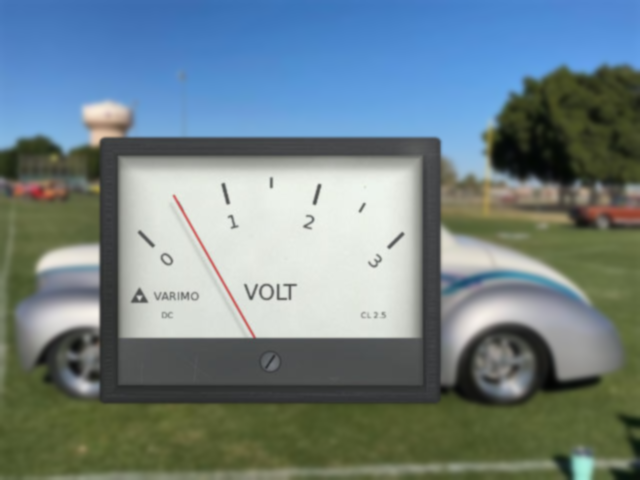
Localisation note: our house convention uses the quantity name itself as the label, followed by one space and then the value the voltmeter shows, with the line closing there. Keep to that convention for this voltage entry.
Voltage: 0.5 V
